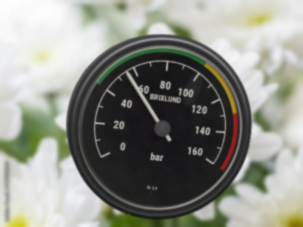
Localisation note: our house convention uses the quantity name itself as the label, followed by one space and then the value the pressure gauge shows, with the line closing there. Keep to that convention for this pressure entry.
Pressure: 55 bar
